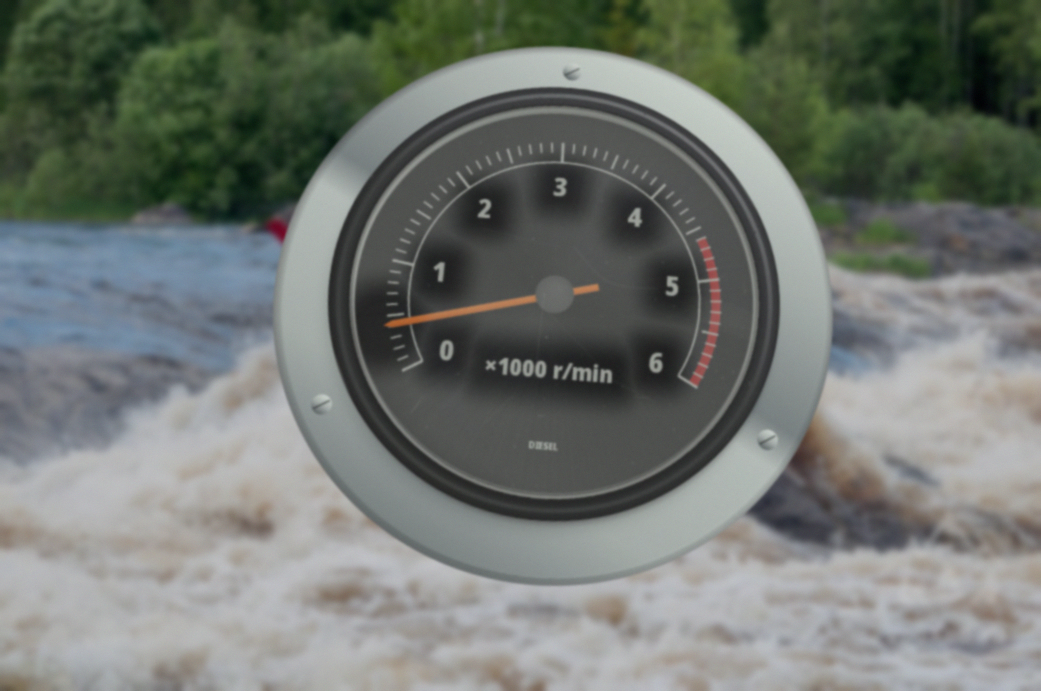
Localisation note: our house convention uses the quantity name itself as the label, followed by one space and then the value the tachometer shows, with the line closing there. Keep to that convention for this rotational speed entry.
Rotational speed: 400 rpm
